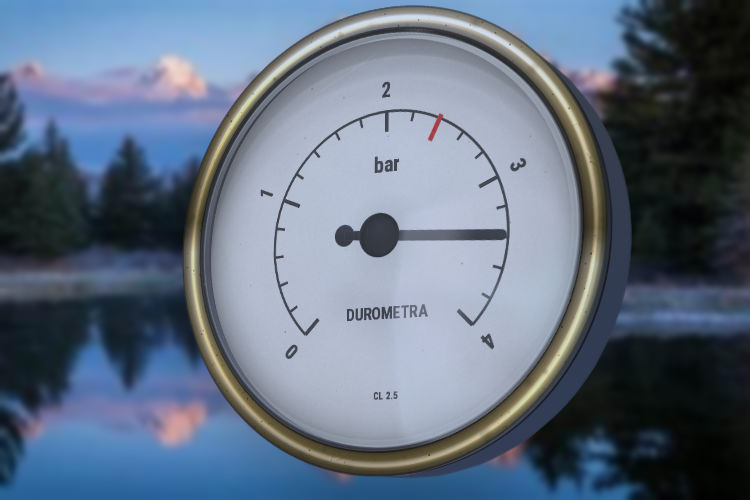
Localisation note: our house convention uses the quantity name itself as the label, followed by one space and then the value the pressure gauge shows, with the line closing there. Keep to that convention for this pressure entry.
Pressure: 3.4 bar
